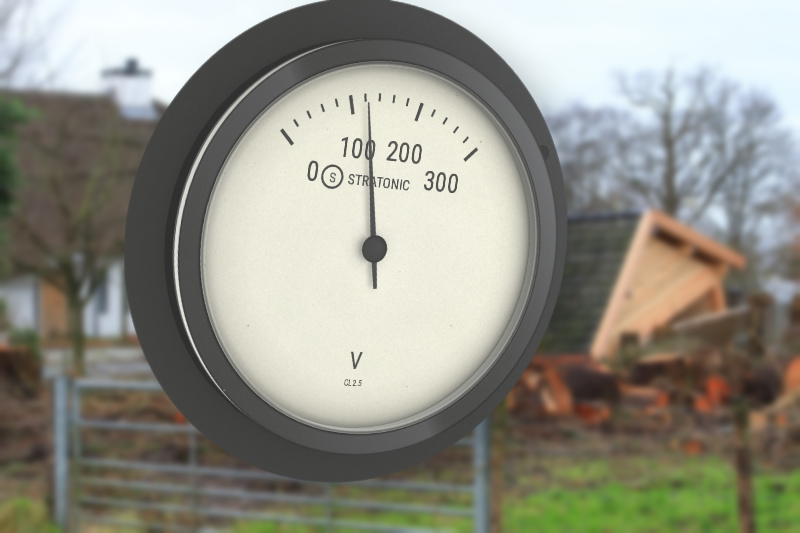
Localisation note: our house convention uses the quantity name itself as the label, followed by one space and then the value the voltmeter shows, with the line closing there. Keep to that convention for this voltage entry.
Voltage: 120 V
